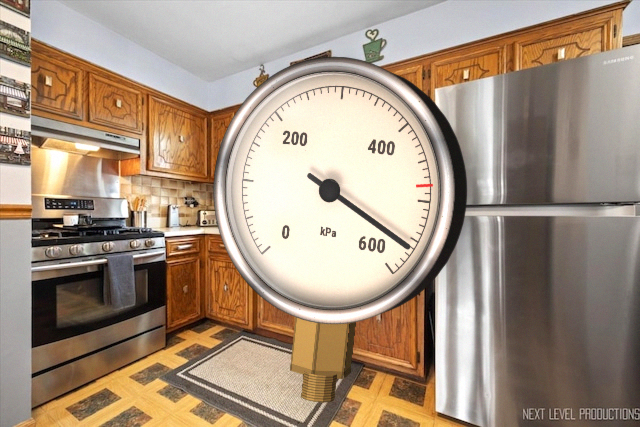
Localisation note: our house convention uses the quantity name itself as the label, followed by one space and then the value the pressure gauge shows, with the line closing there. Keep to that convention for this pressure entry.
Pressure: 560 kPa
